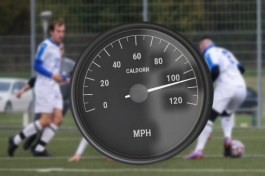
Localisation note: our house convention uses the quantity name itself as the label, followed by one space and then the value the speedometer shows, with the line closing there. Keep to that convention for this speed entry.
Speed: 105 mph
